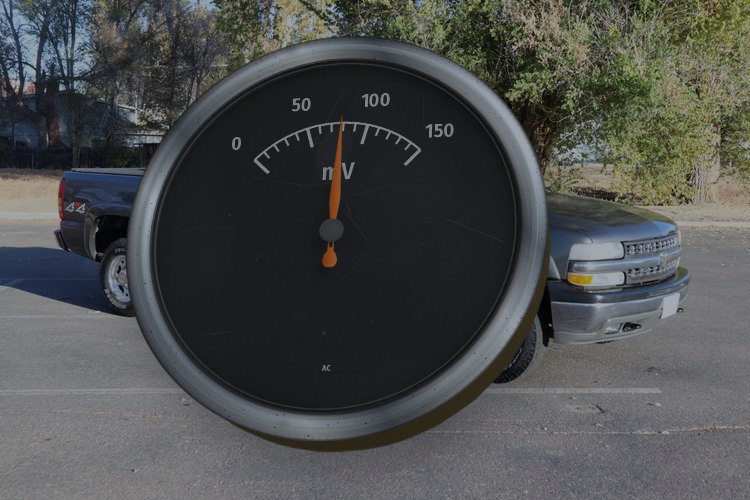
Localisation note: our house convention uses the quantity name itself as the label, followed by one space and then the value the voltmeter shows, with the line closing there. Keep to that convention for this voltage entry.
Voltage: 80 mV
